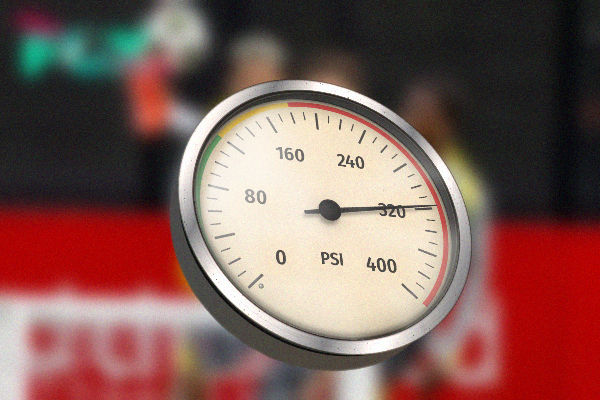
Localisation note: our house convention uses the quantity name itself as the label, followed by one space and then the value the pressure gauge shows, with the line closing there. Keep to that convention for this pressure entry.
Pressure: 320 psi
